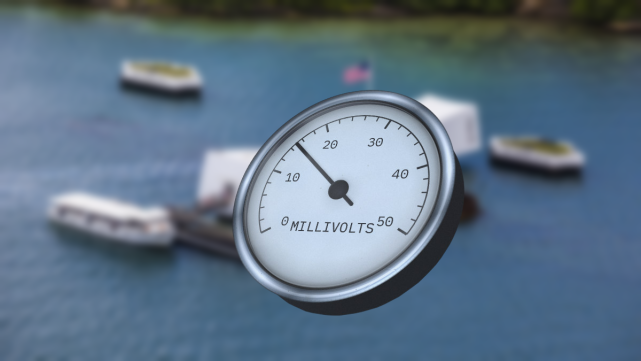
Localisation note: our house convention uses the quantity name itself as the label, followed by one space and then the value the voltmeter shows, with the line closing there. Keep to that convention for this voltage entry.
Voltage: 15 mV
